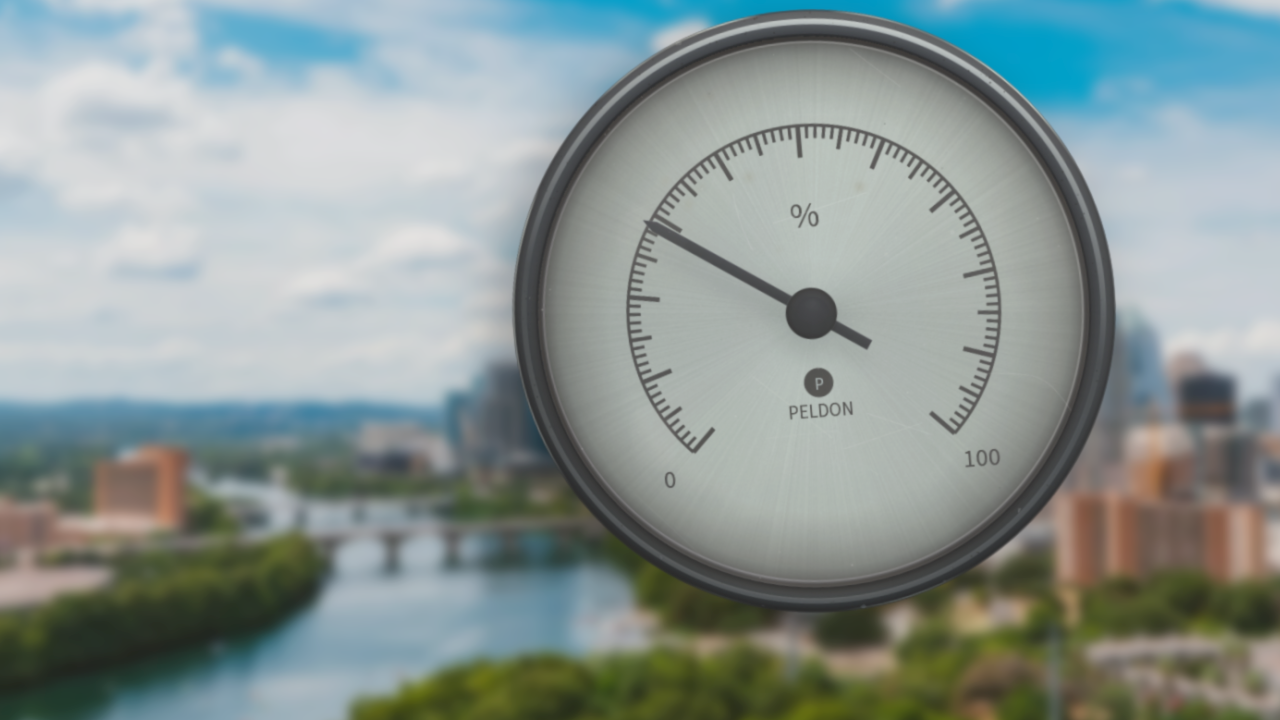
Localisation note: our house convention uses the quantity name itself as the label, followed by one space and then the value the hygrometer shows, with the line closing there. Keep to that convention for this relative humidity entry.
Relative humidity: 29 %
